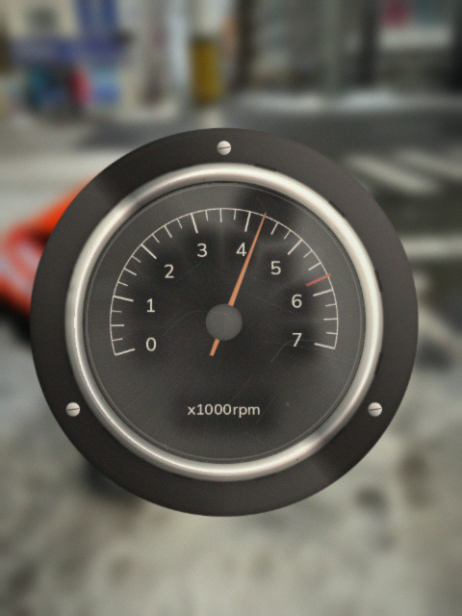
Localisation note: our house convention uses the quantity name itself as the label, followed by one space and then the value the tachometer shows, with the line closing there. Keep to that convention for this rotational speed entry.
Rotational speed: 4250 rpm
